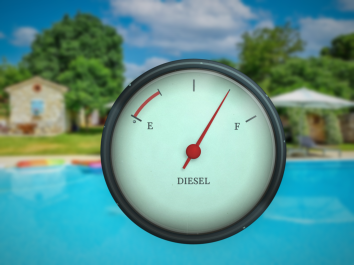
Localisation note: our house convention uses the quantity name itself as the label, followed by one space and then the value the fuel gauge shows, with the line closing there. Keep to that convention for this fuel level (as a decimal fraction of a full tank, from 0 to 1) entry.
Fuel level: 0.75
